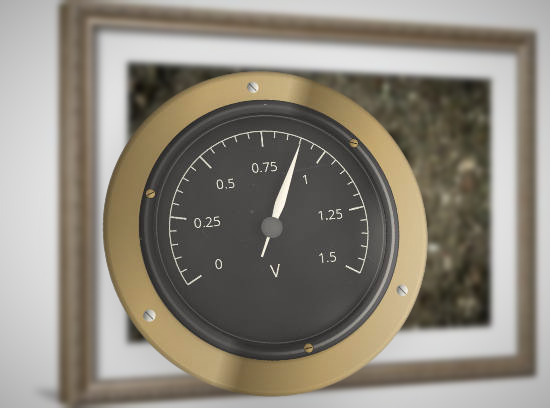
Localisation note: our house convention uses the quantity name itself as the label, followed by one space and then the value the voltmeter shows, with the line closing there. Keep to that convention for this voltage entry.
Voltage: 0.9 V
